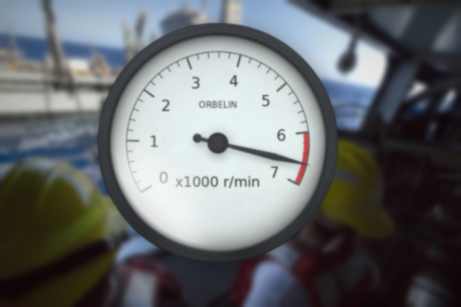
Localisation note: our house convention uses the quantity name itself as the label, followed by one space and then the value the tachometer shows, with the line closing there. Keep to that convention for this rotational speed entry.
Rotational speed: 6600 rpm
